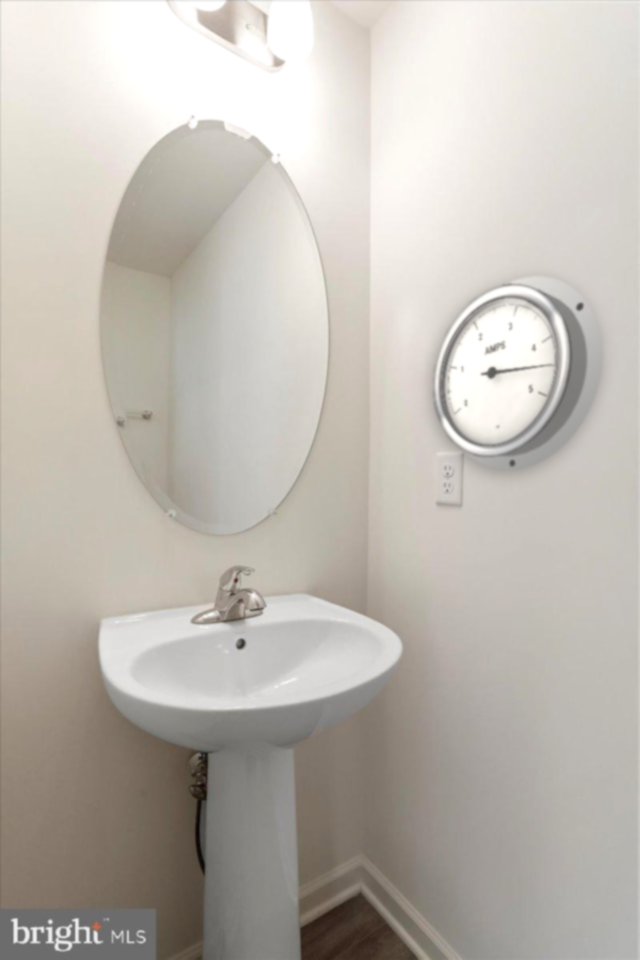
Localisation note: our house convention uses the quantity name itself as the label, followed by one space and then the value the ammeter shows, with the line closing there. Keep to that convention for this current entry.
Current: 4.5 A
